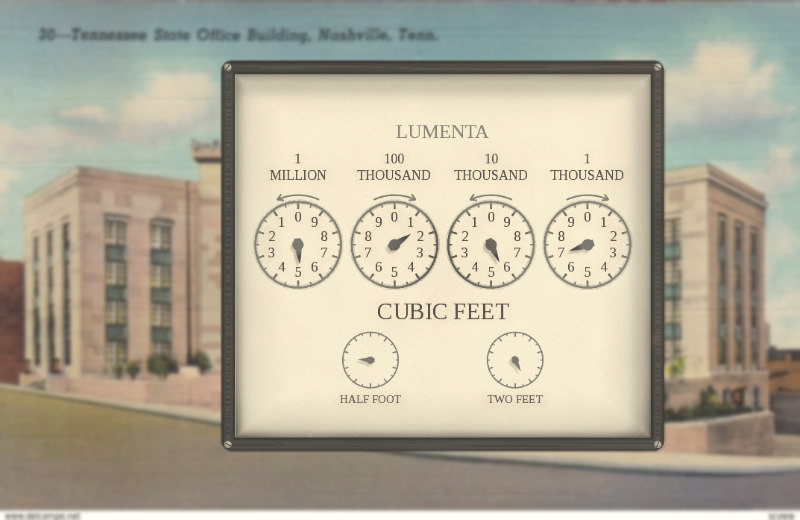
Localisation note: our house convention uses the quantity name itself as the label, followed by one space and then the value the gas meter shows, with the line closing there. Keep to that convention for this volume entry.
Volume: 515700 ft³
